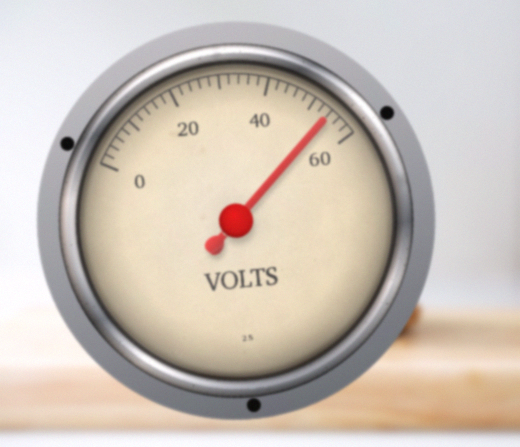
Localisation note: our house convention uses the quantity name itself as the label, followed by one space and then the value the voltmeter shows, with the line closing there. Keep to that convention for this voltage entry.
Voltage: 54 V
